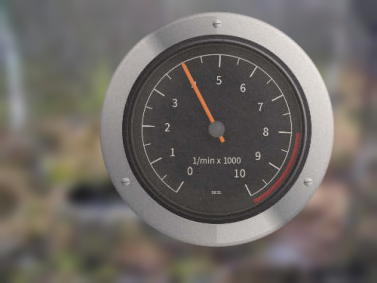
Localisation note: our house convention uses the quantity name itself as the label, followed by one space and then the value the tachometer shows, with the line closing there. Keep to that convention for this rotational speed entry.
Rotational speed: 4000 rpm
